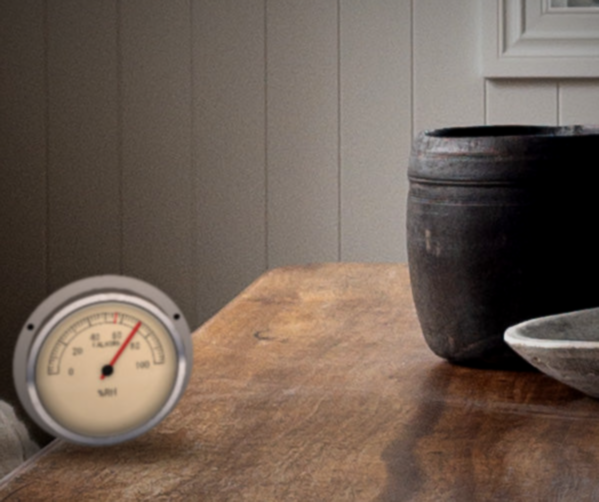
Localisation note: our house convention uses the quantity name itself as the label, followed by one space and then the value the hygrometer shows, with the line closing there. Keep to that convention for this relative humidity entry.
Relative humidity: 70 %
